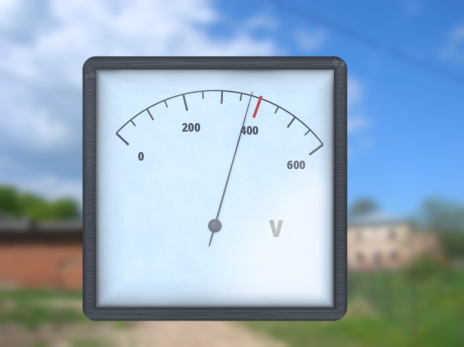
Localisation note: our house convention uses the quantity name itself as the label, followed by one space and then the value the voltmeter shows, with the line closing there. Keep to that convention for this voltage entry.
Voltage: 375 V
